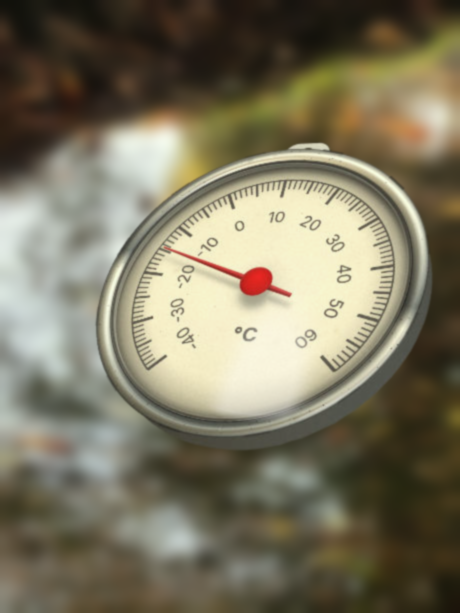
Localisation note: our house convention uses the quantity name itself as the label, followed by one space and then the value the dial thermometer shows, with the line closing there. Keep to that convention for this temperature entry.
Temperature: -15 °C
